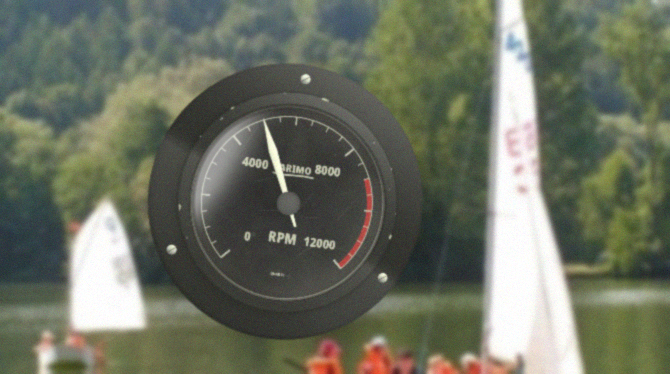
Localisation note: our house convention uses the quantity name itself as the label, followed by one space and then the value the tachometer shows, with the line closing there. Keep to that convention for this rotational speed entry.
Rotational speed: 5000 rpm
